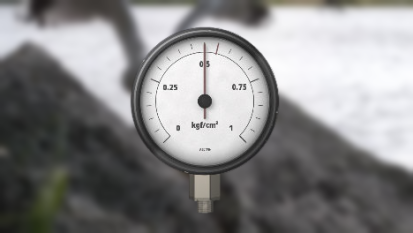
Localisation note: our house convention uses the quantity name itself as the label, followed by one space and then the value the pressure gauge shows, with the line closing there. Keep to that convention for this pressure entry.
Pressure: 0.5 kg/cm²
